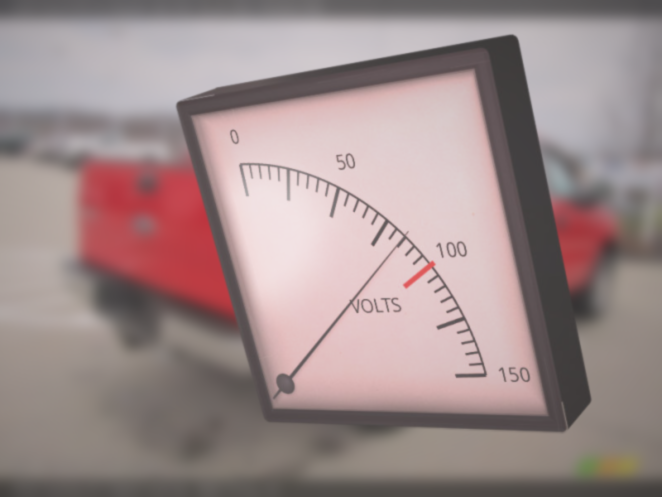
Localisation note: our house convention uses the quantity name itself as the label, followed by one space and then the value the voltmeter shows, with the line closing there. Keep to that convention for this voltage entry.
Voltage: 85 V
